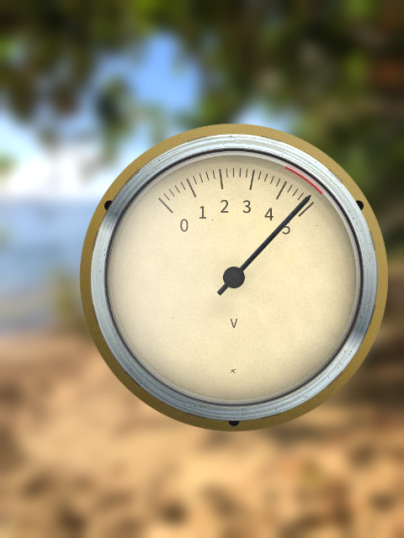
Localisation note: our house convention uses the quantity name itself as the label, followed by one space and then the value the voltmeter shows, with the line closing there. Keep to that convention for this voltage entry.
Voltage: 4.8 V
